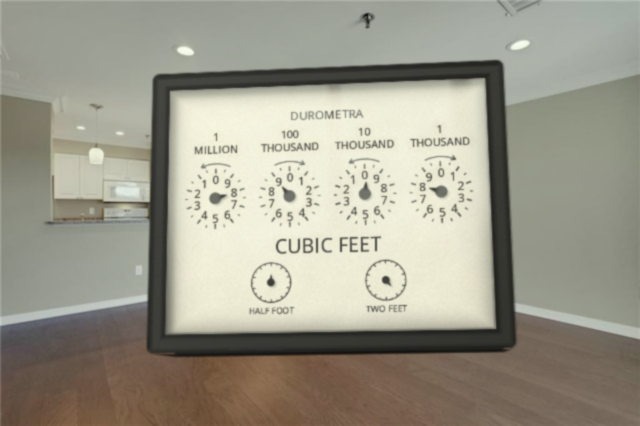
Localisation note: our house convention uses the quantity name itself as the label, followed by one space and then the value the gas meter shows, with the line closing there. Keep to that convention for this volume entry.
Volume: 789800 ft³
